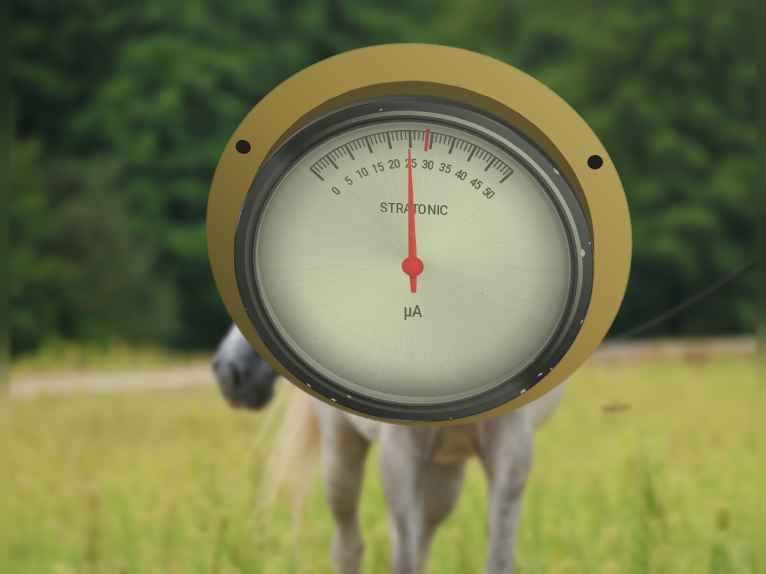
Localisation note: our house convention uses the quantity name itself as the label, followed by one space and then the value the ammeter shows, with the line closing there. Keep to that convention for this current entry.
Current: 25 µA
